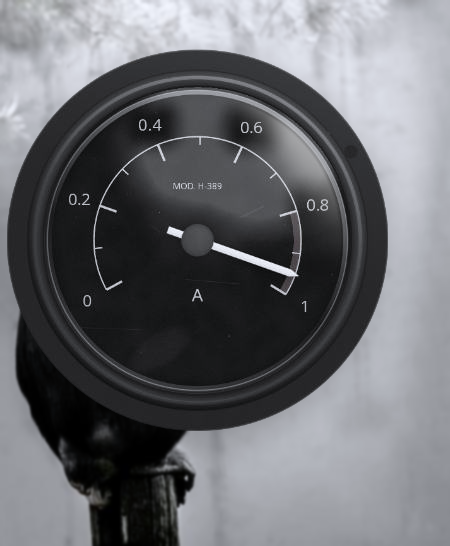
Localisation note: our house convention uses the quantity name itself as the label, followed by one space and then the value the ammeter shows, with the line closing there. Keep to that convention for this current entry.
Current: 0.95 A
